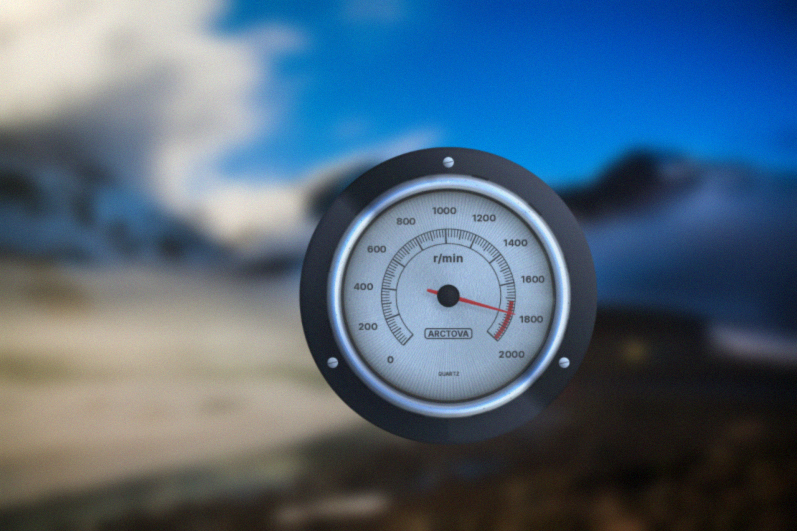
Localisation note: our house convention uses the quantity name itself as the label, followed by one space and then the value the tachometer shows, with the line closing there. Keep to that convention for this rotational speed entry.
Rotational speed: 1800 rpm
